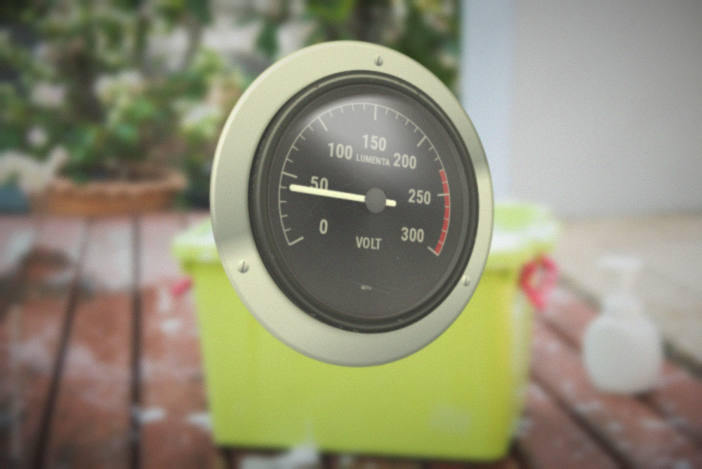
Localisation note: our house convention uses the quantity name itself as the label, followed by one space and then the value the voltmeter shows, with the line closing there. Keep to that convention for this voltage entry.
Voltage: 40 V
